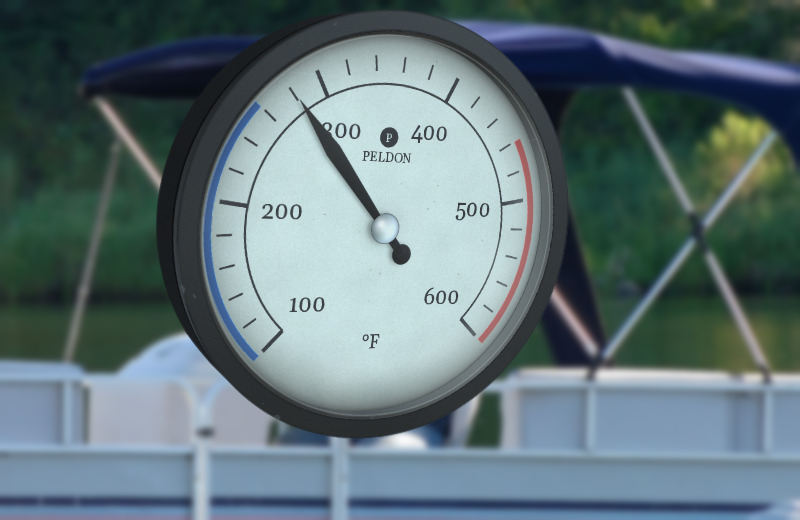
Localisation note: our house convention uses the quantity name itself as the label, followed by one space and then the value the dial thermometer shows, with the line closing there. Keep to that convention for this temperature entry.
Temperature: 280 °F
